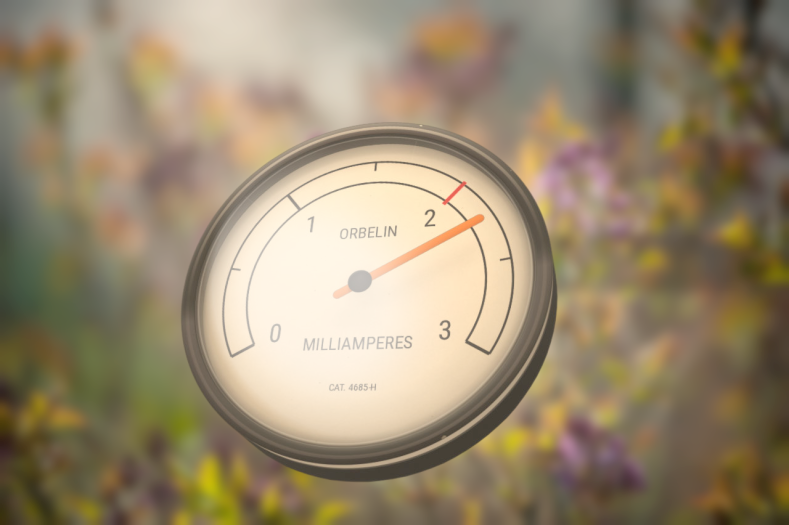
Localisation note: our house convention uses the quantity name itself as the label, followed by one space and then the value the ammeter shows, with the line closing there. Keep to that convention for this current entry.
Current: 2.25 mA
